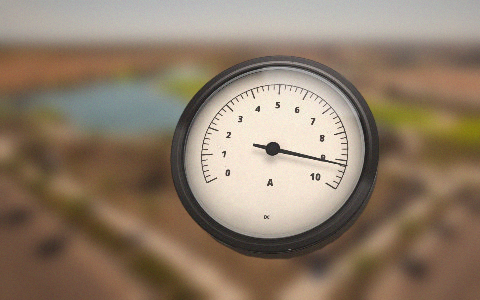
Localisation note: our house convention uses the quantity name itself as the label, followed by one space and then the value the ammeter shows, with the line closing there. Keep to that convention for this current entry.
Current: 9.2 A
